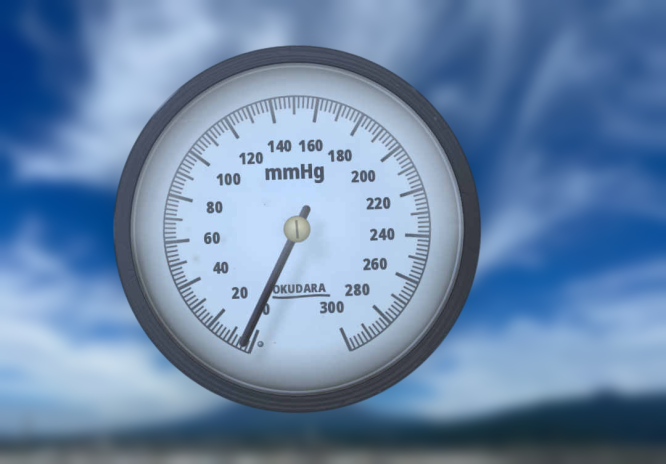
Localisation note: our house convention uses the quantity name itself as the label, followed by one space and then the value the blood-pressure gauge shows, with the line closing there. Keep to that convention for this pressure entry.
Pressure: 4 mmHg
